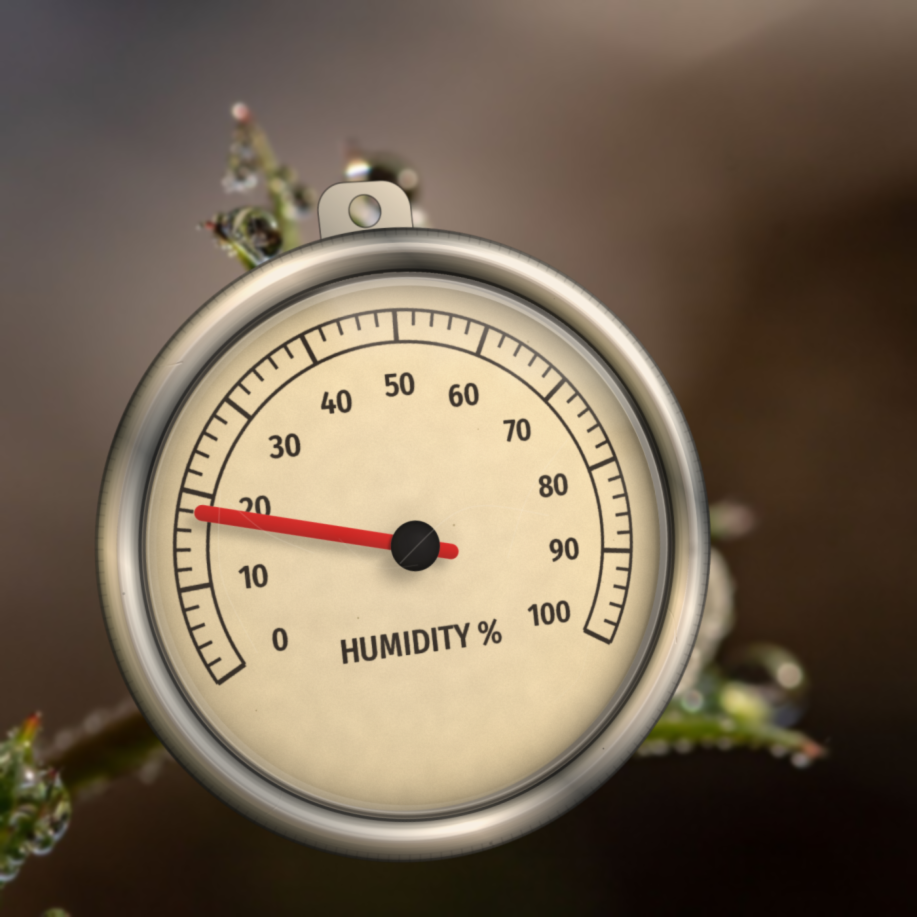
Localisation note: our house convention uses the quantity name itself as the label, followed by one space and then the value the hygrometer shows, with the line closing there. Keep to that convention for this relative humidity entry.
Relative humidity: 18 %
